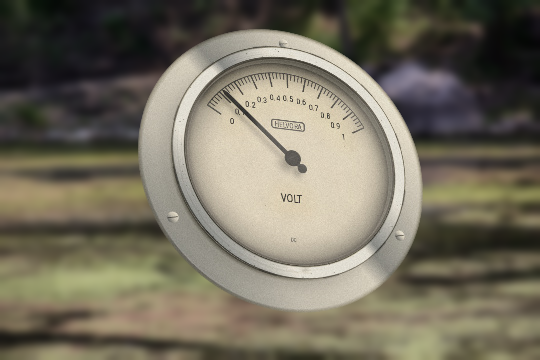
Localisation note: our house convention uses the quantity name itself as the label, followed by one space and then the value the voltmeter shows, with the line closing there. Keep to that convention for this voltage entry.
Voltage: 0.1 V
